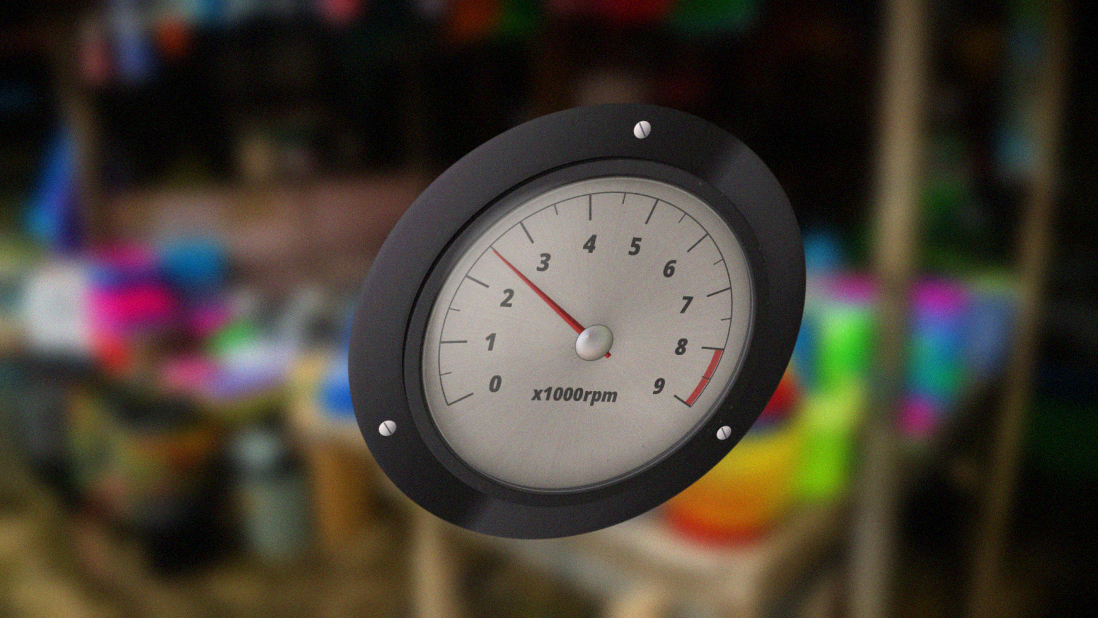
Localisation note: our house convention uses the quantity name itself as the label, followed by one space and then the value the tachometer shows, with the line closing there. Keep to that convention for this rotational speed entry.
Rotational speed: 2500 rpm
